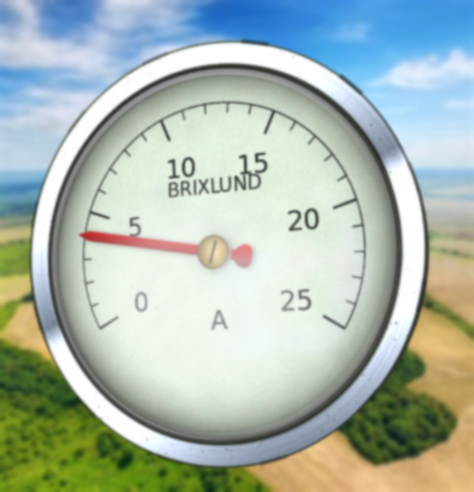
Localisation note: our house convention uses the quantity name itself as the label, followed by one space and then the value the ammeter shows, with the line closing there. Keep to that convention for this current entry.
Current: 4 A
